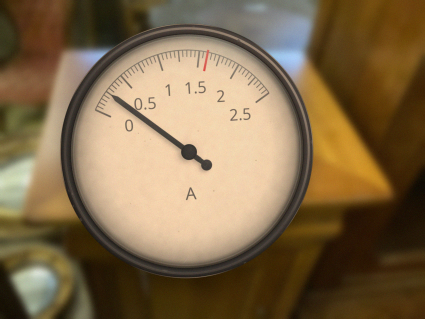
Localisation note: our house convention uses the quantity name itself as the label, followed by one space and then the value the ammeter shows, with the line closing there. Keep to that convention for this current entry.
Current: 0.25 A
